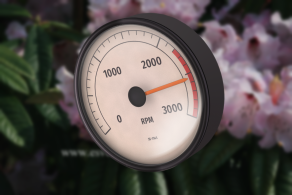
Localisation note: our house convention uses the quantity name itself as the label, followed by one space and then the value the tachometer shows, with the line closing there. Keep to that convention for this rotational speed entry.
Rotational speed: 2550 rpm
